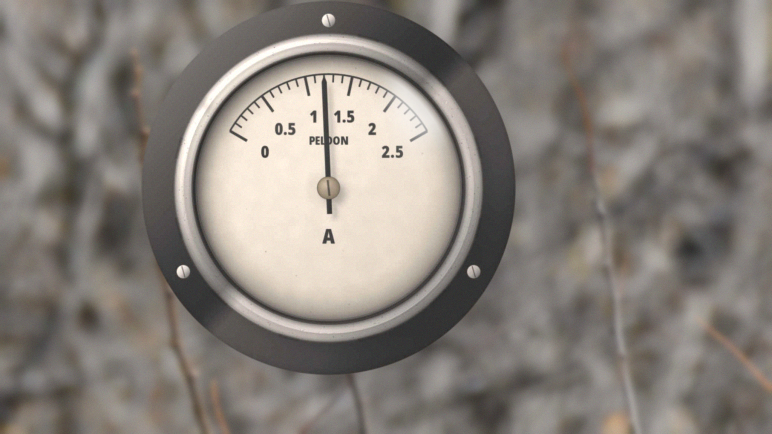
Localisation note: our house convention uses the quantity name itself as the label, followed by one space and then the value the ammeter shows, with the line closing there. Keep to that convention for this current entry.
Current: 1.2 A
